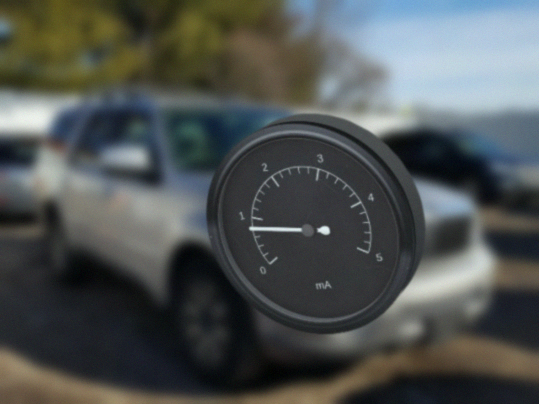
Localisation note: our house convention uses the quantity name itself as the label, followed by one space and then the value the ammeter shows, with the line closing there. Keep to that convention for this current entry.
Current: 0.8 mA
